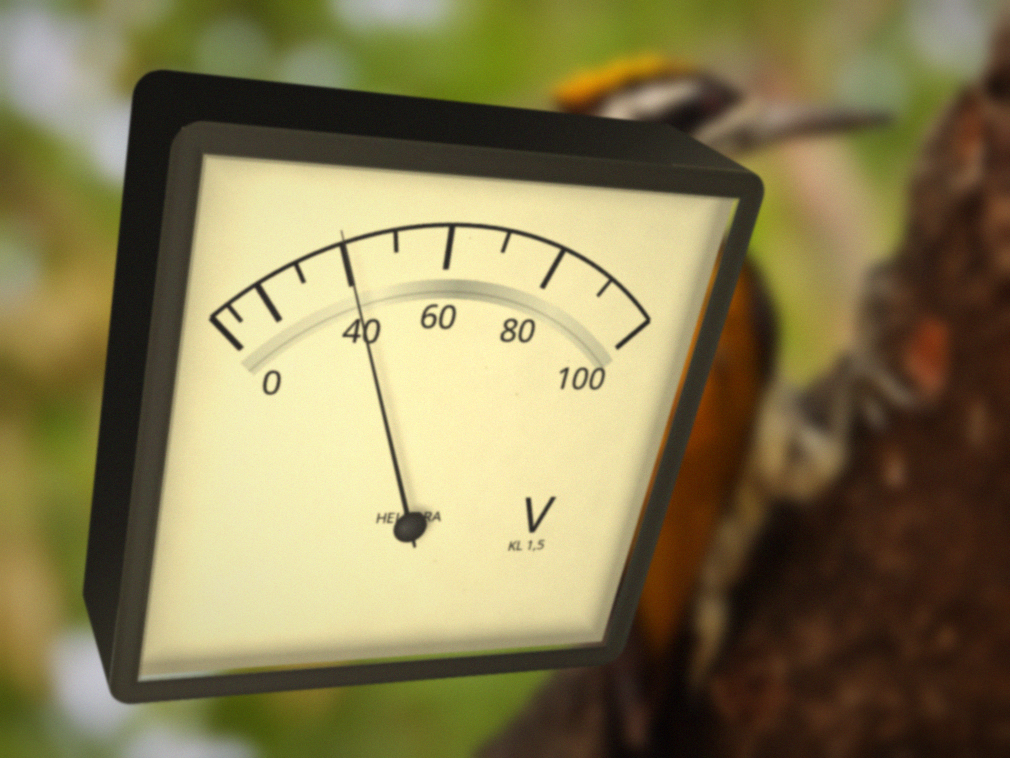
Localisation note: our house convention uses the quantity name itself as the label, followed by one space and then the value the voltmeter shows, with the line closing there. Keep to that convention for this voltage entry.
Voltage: 40 V
